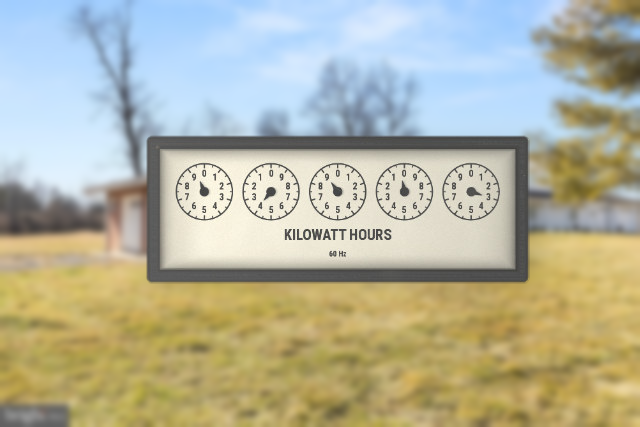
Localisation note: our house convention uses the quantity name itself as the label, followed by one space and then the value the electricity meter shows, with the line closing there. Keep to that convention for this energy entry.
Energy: 93903 kWh
